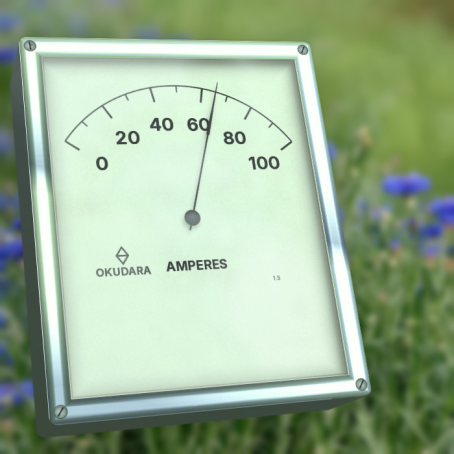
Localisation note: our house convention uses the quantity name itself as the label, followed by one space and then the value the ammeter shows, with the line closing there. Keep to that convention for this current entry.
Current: 65 A
